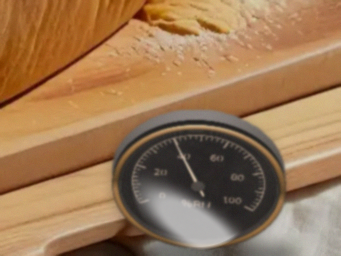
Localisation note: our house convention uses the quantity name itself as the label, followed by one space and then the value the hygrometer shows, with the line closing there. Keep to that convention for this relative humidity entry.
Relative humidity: 40 %
